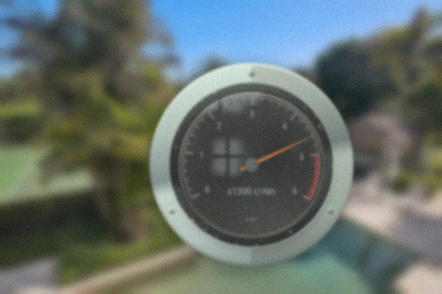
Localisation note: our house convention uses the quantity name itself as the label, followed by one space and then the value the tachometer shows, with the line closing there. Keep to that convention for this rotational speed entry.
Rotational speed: 4600 rpm
